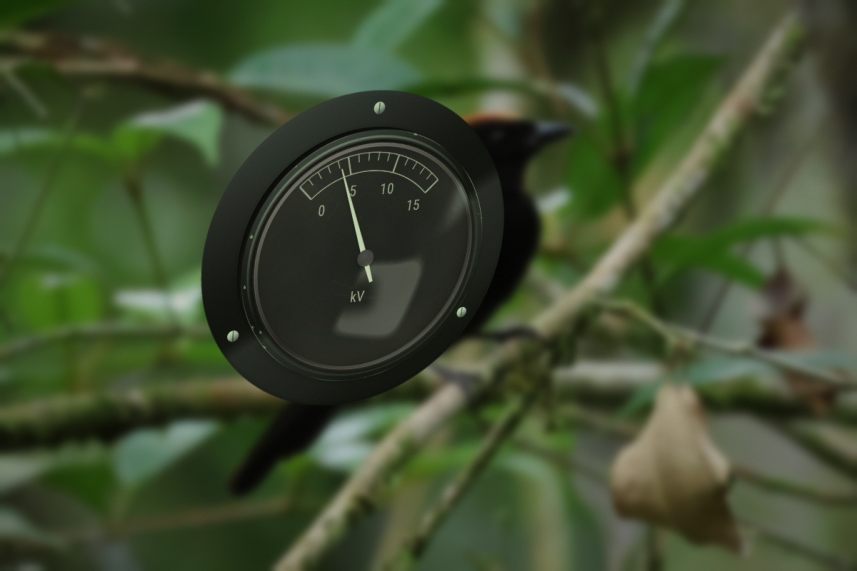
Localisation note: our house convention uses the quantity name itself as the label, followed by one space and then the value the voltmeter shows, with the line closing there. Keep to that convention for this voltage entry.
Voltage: 4 kV
